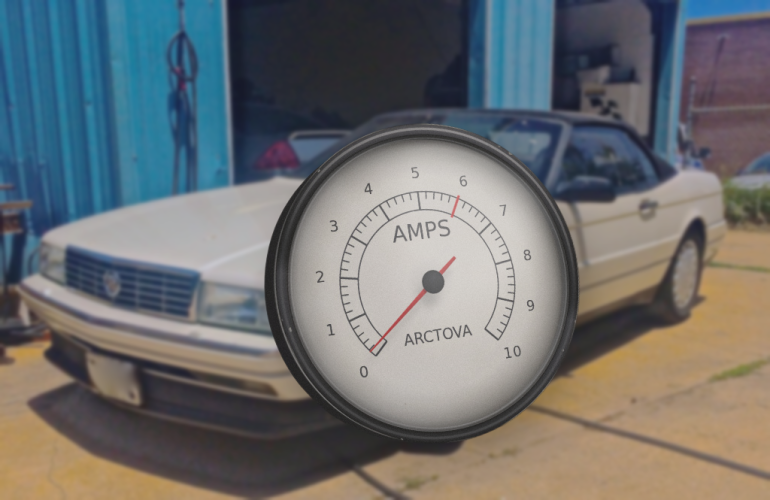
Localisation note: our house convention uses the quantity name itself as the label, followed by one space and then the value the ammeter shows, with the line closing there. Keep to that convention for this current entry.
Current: 0.2 A
